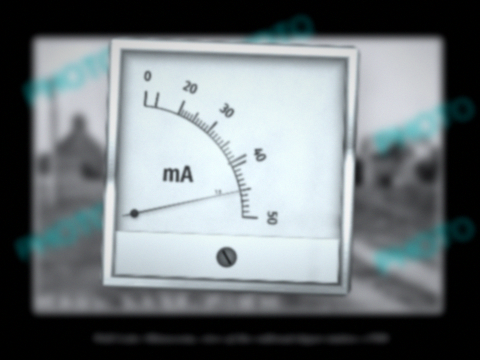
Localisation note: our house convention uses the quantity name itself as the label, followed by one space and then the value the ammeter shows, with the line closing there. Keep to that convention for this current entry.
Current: 45 mA
